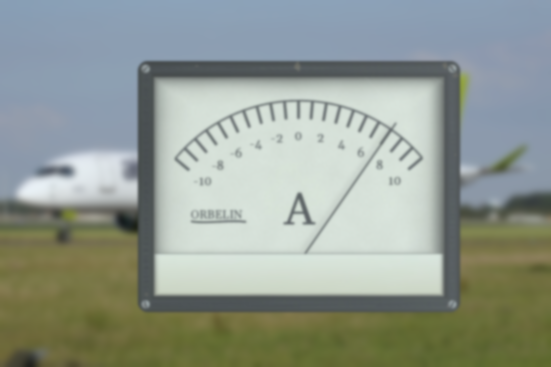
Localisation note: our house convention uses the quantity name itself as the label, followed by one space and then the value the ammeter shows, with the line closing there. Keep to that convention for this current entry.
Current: 7 A
